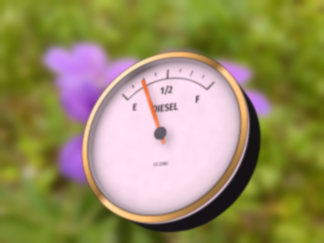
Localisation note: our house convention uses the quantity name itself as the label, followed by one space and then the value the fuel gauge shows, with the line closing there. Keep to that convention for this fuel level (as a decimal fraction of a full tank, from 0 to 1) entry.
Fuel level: 0.25
